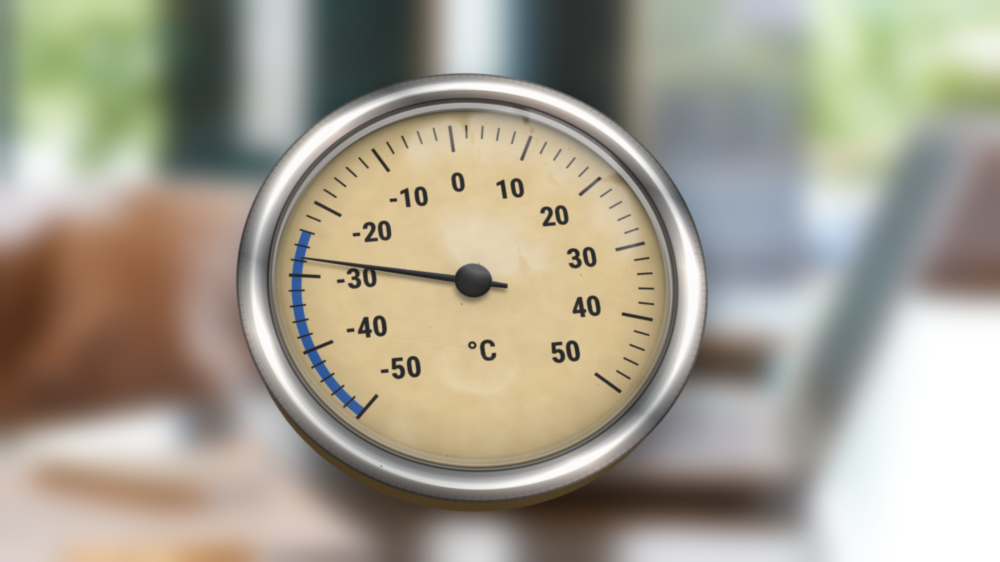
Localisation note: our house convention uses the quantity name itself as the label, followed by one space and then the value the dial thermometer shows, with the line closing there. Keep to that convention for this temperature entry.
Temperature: -28 °C
